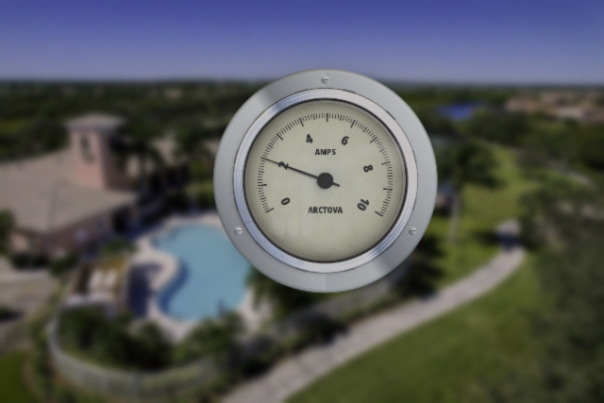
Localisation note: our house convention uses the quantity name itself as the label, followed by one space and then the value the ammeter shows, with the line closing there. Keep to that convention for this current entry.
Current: 2 A
